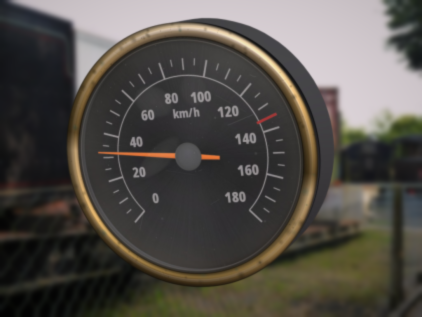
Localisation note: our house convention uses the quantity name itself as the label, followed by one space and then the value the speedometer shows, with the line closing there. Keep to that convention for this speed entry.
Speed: 32.5 km/h
